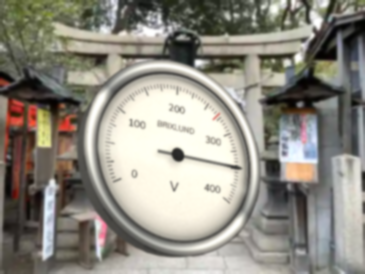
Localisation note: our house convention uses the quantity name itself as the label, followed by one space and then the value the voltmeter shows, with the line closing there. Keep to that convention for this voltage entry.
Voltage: 350 V
